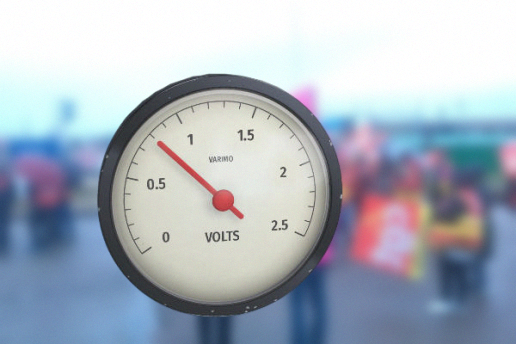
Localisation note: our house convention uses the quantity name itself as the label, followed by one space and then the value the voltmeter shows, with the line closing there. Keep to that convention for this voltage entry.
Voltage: 0.8 V
